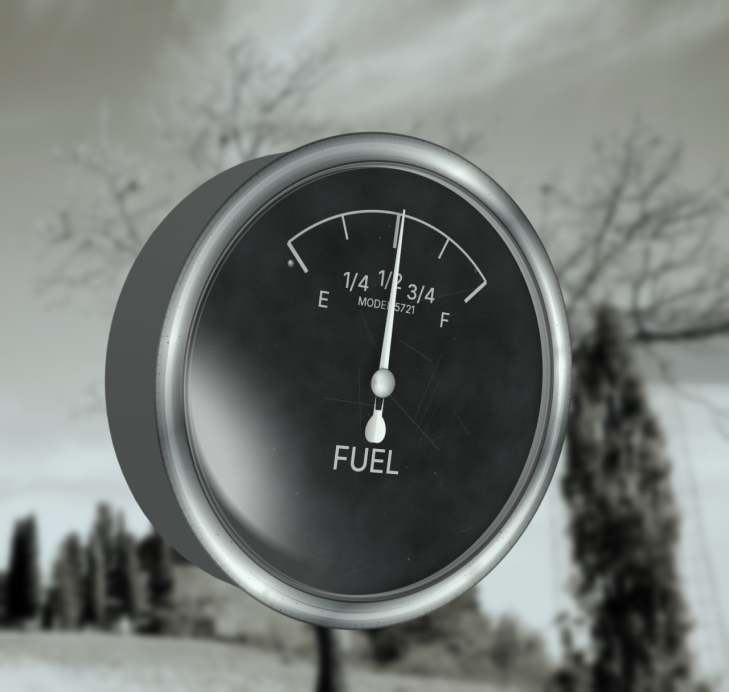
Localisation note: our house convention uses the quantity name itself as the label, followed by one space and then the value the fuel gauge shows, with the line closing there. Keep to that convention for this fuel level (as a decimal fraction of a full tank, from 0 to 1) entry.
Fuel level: 0.5
